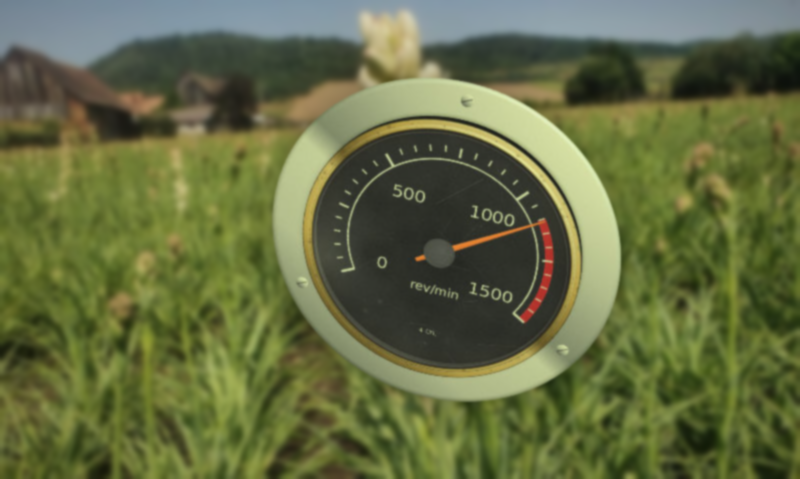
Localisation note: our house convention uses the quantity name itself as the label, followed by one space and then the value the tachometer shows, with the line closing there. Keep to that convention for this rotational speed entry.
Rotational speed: 1100 rpm
